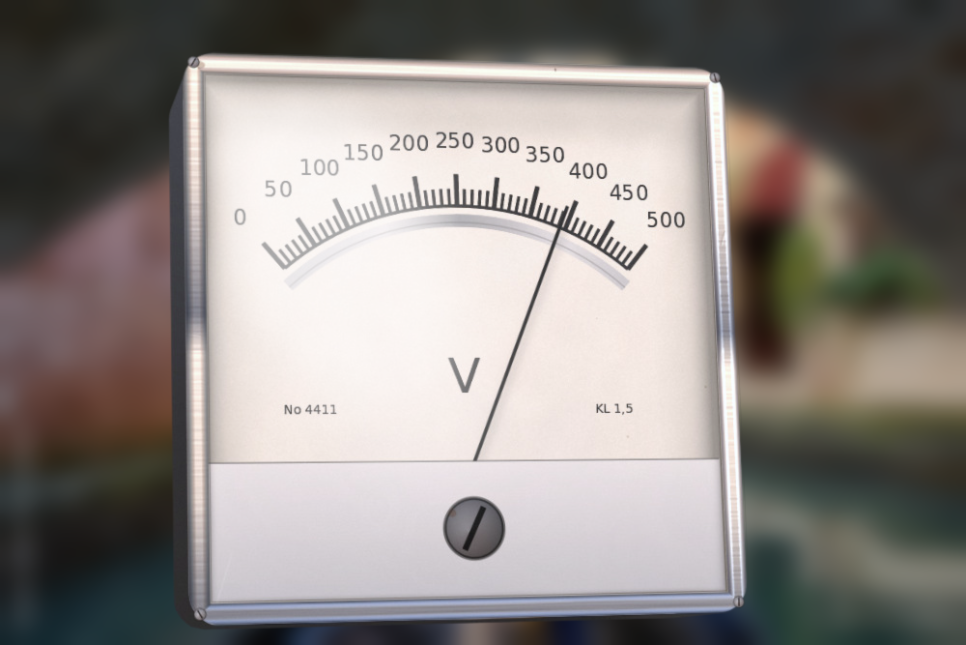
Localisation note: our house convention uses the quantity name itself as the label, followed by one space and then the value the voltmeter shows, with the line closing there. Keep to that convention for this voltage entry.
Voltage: 390 V
